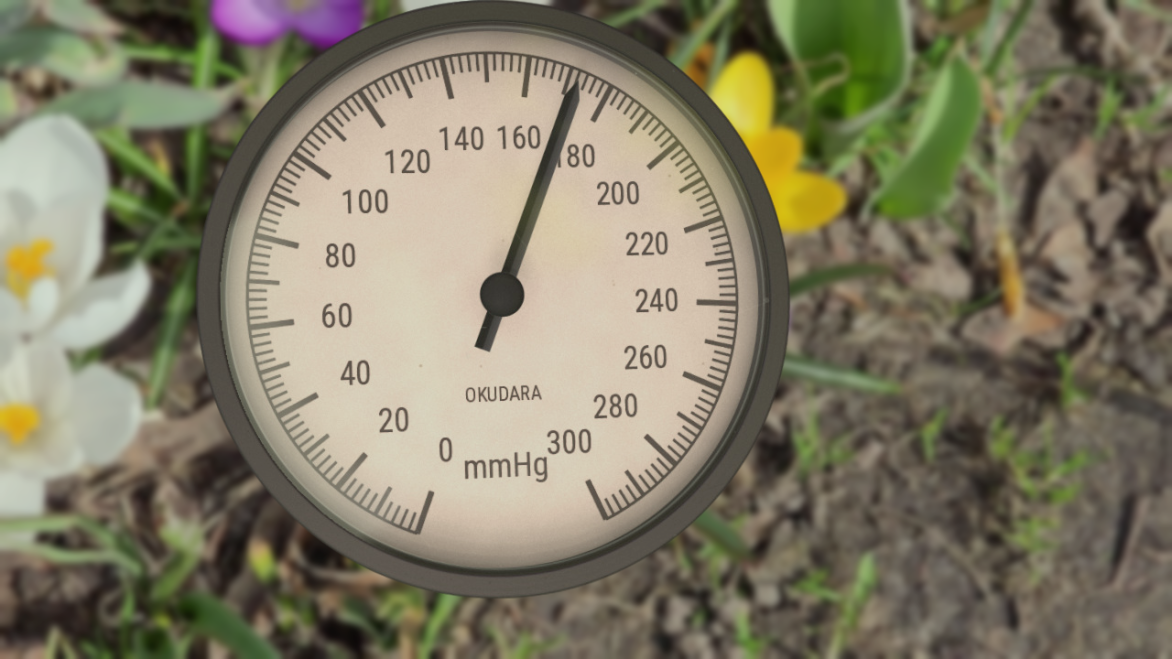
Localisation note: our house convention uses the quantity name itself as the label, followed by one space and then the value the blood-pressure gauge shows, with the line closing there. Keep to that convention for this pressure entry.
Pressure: 172 mmHg
